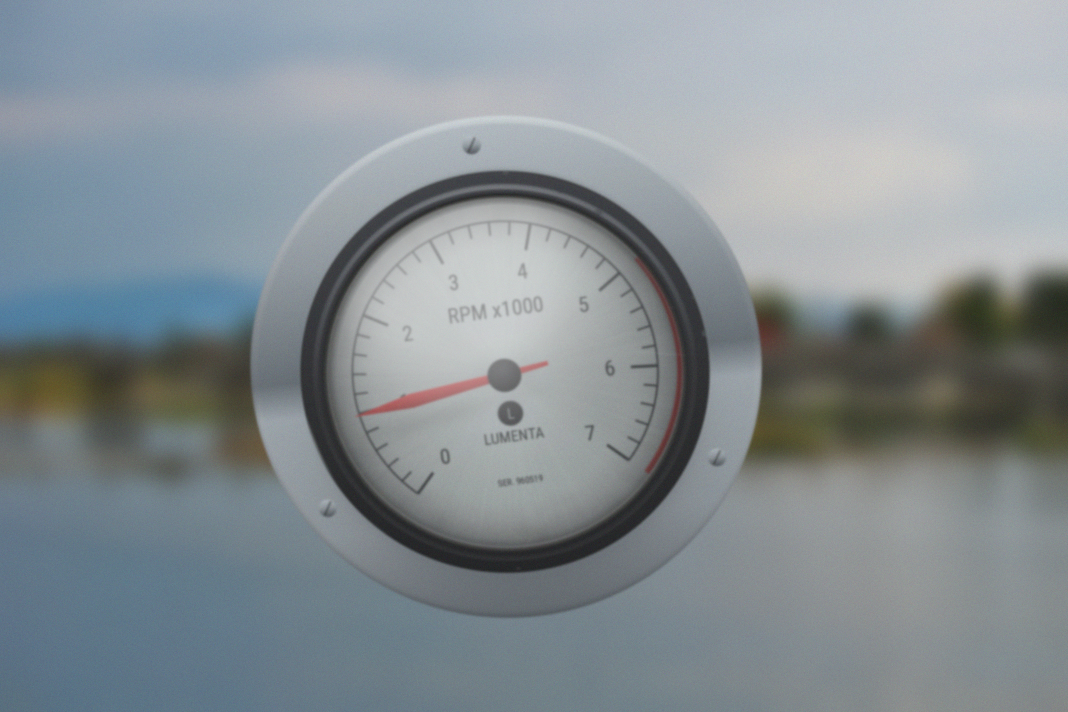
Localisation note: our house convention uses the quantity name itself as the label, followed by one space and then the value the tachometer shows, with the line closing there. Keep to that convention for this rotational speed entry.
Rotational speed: 1000 rpm
